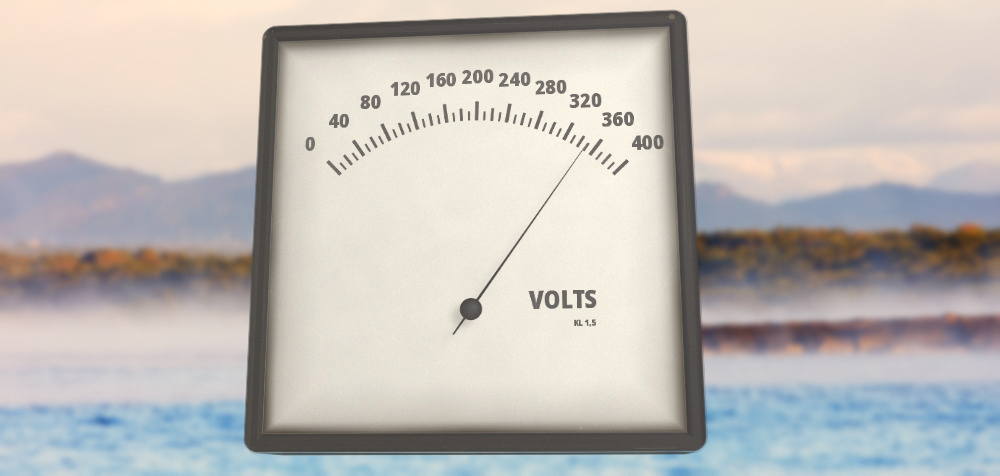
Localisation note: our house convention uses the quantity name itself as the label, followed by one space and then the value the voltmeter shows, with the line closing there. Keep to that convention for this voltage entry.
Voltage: 350 V
